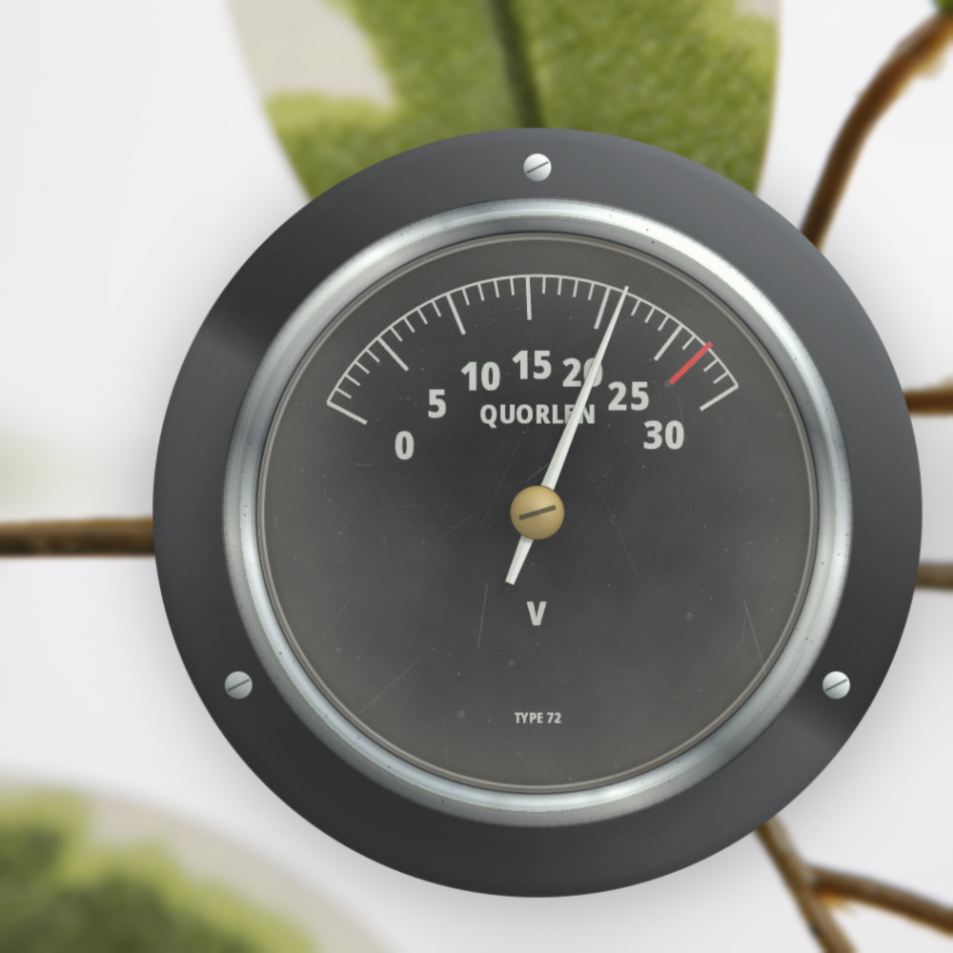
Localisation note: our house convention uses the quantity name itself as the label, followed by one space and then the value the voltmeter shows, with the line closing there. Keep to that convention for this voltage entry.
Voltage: 21 V
